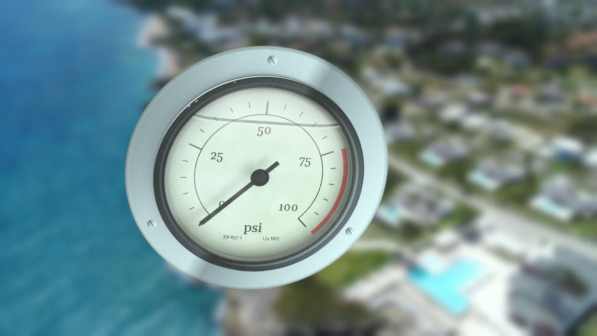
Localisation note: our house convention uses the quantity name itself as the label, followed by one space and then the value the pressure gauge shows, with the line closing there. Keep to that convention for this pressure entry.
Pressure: 0 psi
